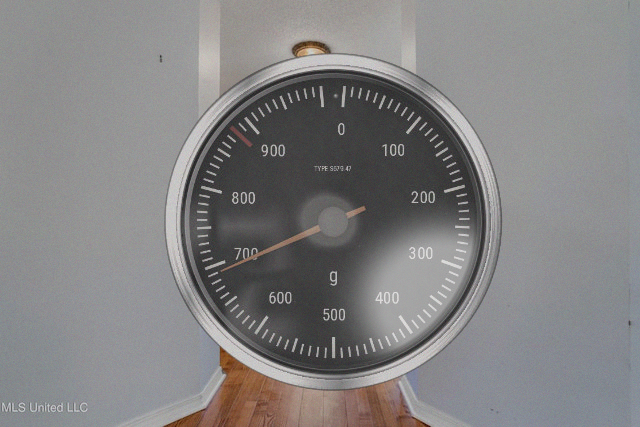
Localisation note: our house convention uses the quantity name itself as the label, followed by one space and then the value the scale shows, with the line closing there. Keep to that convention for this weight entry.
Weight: 690 g
